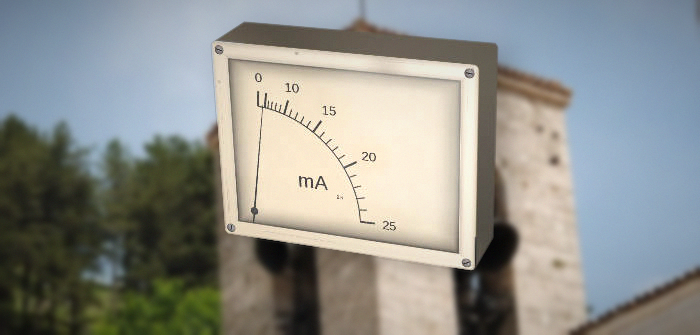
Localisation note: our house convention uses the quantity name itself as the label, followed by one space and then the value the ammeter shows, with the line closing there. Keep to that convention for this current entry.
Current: 5 mA
